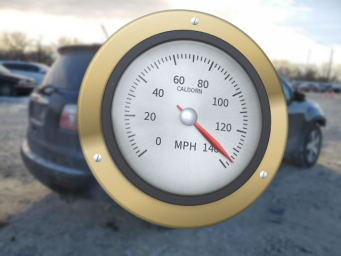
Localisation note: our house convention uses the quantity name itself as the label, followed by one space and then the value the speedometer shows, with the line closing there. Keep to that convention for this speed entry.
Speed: 136 mph
